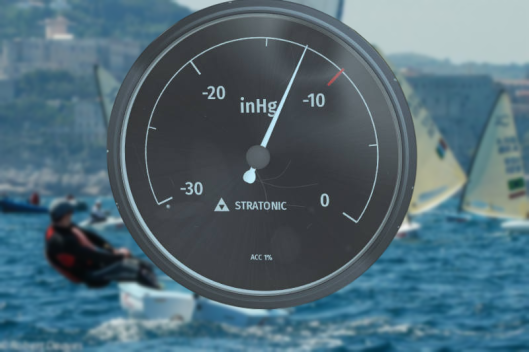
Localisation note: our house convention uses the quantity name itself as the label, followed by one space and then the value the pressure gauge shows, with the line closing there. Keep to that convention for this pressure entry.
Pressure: -12.5 inHg
